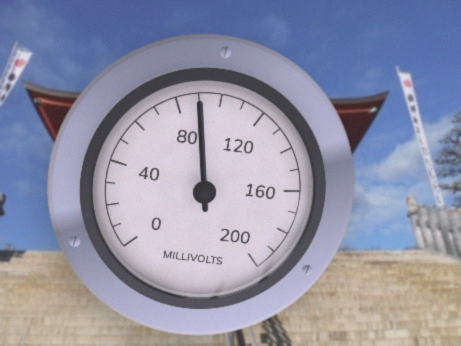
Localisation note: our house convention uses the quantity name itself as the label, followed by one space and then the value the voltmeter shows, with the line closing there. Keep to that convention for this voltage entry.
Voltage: 90 mV
